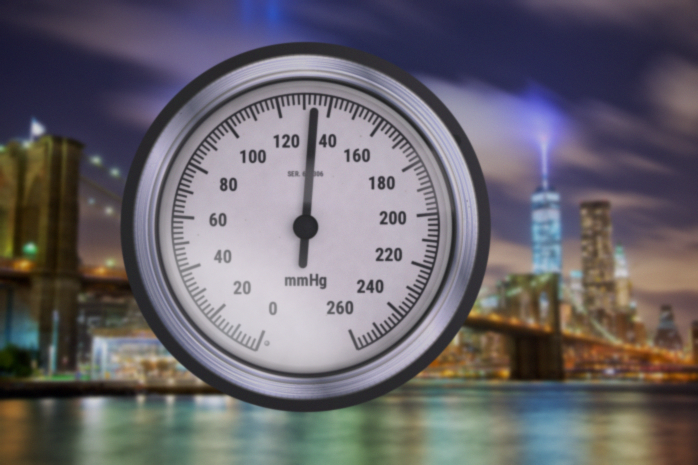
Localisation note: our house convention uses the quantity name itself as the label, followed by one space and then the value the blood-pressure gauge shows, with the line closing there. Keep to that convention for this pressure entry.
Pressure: 134 mmHg
